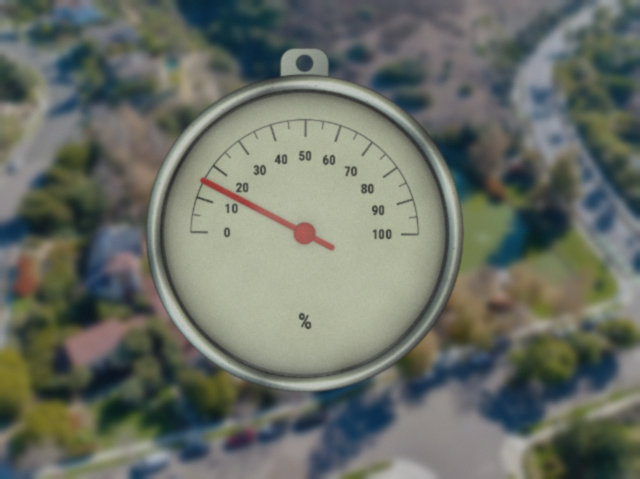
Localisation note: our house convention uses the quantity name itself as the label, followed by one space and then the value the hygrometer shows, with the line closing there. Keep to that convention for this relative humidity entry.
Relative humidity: 15 %
